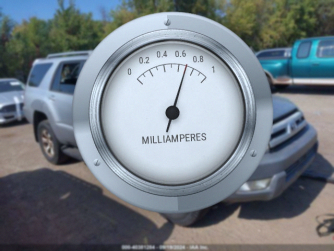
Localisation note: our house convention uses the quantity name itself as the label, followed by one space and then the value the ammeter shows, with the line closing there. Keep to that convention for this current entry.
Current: 0.7 mA
